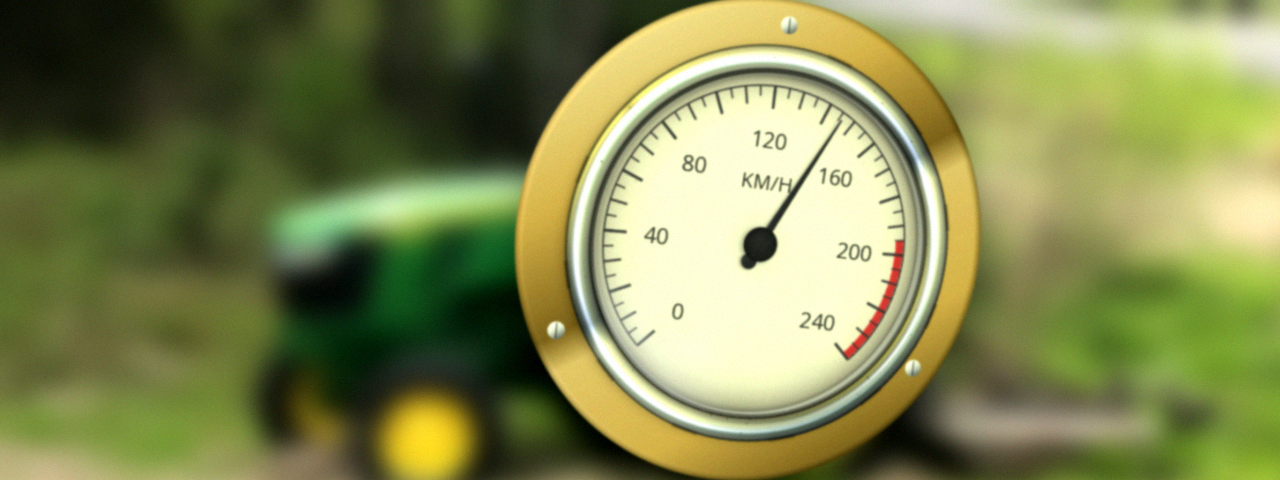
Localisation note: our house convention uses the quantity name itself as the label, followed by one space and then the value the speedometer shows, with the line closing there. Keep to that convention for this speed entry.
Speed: 145 km/h
